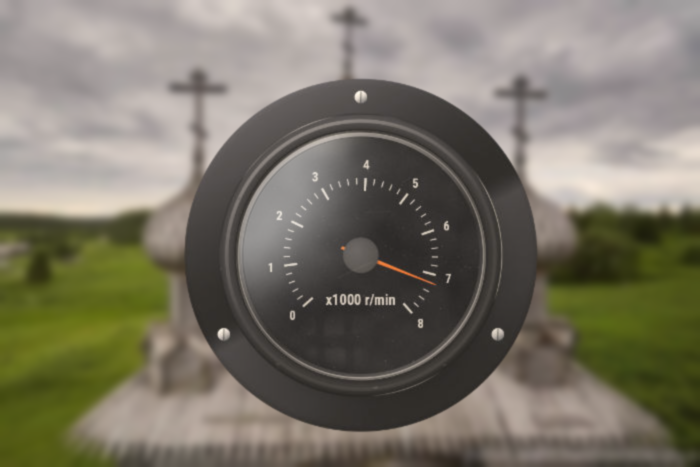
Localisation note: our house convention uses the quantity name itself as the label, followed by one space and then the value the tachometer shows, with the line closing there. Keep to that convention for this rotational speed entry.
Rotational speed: 7200 rpm
